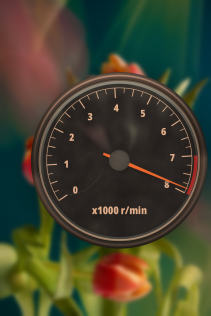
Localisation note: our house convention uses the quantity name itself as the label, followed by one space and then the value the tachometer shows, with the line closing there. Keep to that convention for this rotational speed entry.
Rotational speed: 7875 rpm
